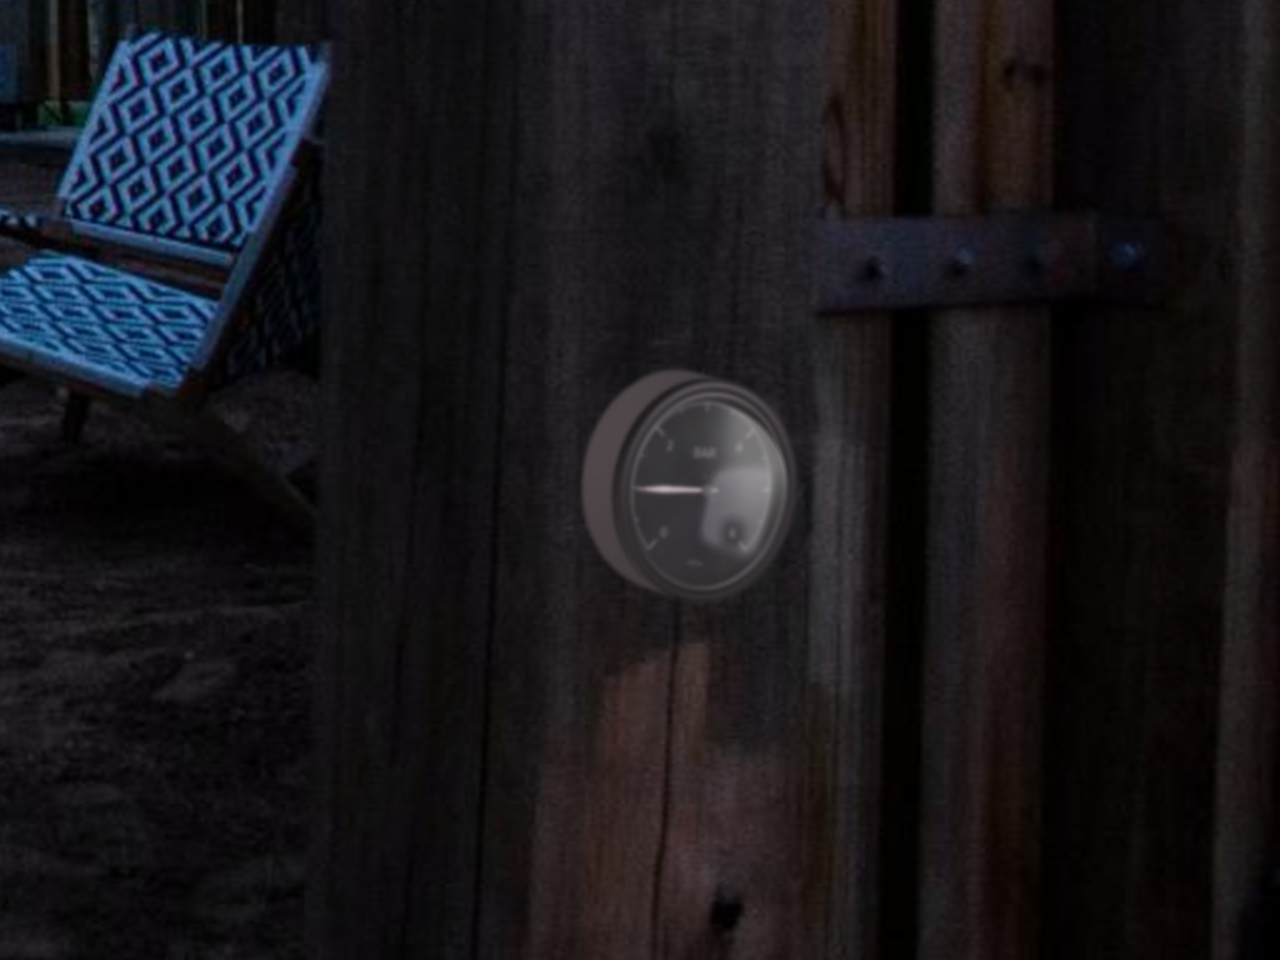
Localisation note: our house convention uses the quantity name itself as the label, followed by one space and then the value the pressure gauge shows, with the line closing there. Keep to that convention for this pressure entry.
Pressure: 1 bar
